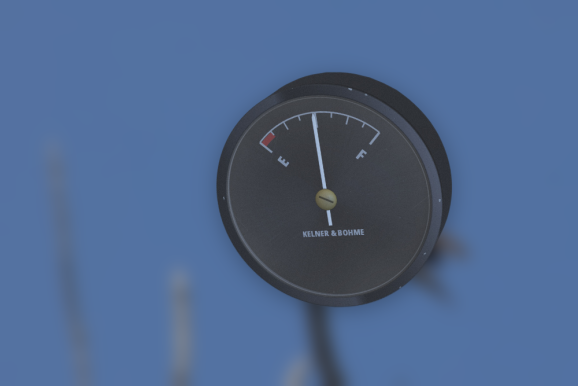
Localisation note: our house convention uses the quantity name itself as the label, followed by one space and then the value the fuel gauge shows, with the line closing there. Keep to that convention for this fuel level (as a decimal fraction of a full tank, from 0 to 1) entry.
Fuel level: 0.5
